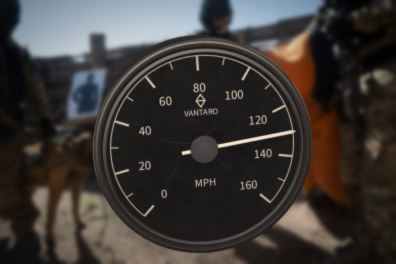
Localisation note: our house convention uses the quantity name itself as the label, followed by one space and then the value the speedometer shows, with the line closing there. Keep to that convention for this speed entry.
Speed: 130 mph
